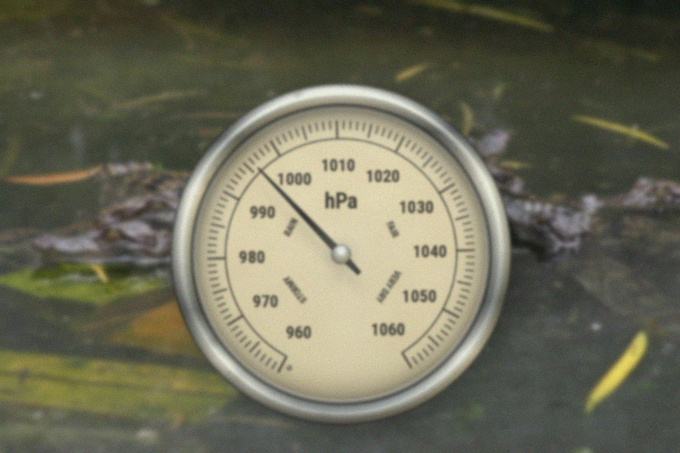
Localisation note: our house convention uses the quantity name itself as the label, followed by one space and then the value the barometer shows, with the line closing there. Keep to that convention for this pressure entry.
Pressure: 996 hPa
